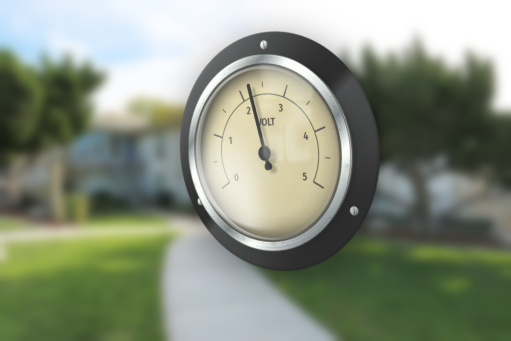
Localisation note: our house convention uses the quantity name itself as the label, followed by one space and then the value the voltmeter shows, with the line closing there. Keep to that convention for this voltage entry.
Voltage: 2.25 V
